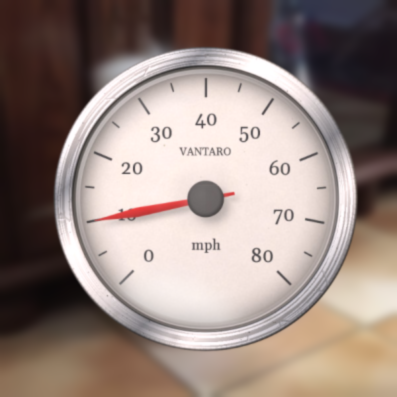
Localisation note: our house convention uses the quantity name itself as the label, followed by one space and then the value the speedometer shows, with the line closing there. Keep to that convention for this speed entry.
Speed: 10 mph
